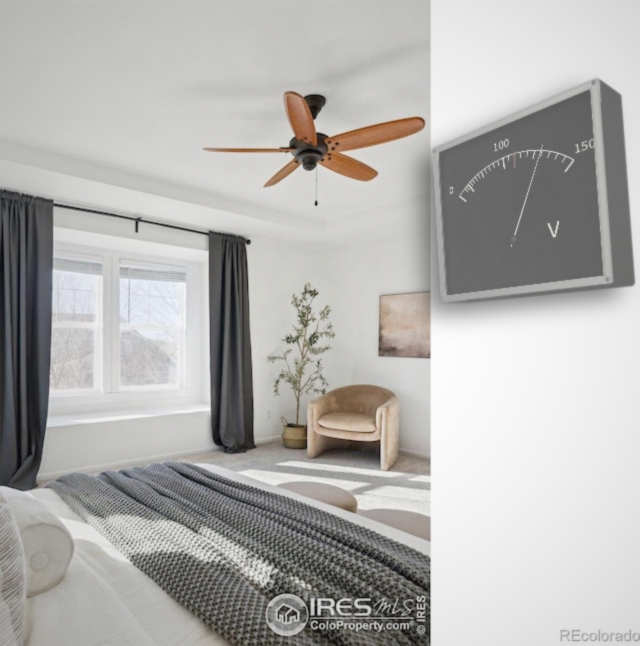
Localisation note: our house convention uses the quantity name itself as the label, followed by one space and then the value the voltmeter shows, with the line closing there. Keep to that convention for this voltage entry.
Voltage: 130 V
